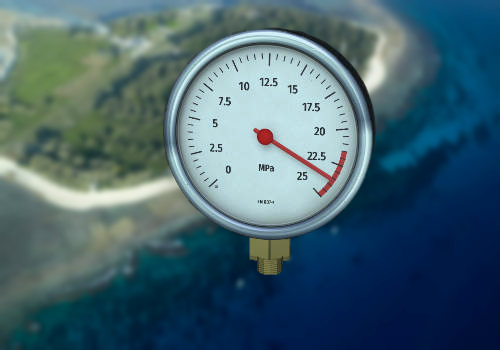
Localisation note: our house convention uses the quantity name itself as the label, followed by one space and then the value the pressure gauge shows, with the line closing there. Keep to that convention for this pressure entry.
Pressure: 23.5 MPa
